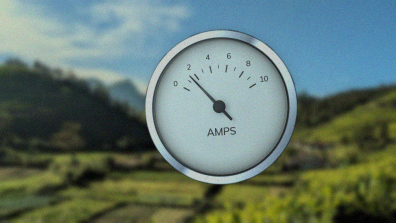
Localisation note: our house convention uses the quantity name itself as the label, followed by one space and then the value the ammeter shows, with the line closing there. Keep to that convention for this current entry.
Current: 1.5 A
